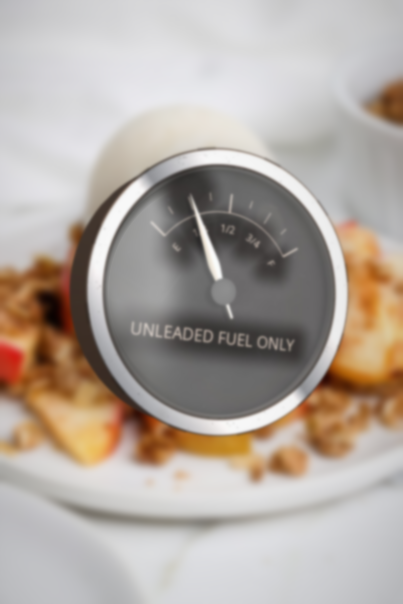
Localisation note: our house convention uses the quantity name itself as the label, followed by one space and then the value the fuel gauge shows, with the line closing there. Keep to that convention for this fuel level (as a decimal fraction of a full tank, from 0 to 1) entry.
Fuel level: 0.25
